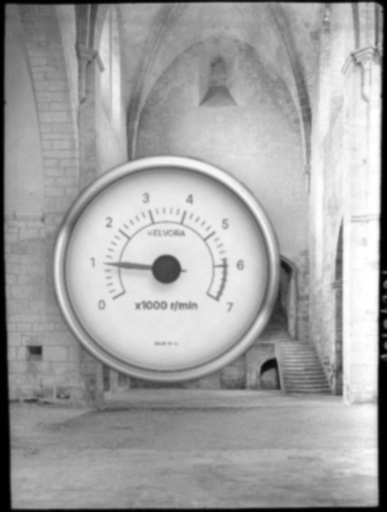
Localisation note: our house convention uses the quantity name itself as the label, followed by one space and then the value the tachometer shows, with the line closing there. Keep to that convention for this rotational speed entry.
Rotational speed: 1000 rpm
